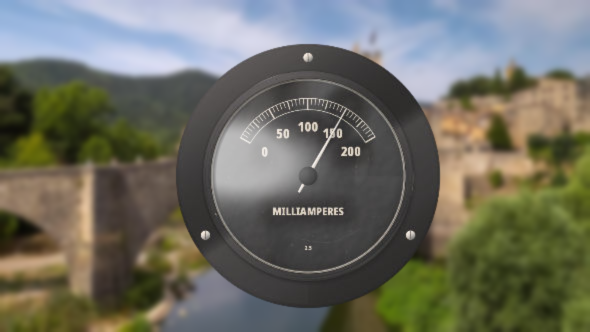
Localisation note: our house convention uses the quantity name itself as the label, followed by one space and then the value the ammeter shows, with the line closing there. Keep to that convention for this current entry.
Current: 150 mA
